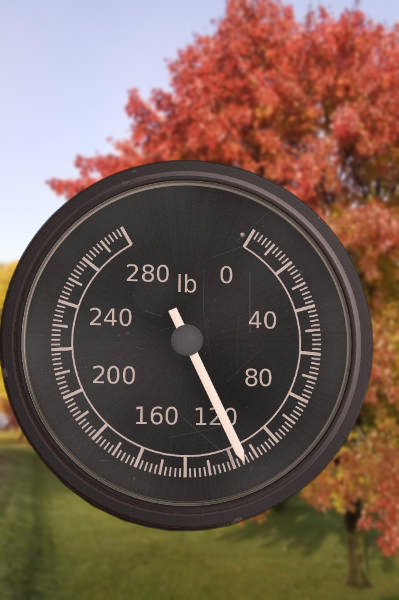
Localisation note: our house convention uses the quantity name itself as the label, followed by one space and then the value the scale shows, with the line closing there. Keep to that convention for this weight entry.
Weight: 116 lb
